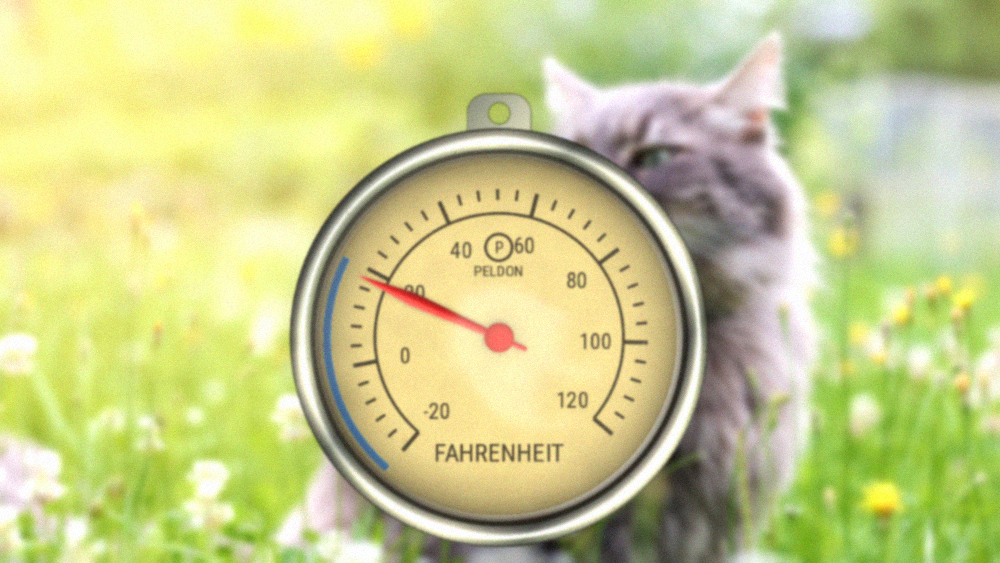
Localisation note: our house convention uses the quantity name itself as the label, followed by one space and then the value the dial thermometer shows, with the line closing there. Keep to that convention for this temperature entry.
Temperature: 18 °F
